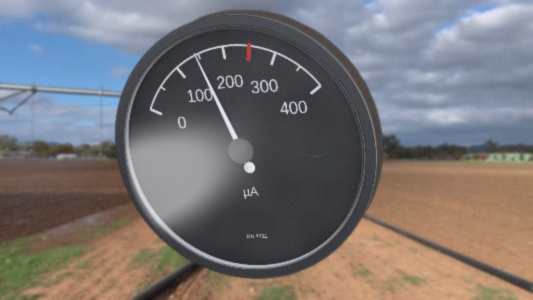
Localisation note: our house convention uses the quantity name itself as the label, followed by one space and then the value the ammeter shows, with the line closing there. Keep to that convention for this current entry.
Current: 150 µA
